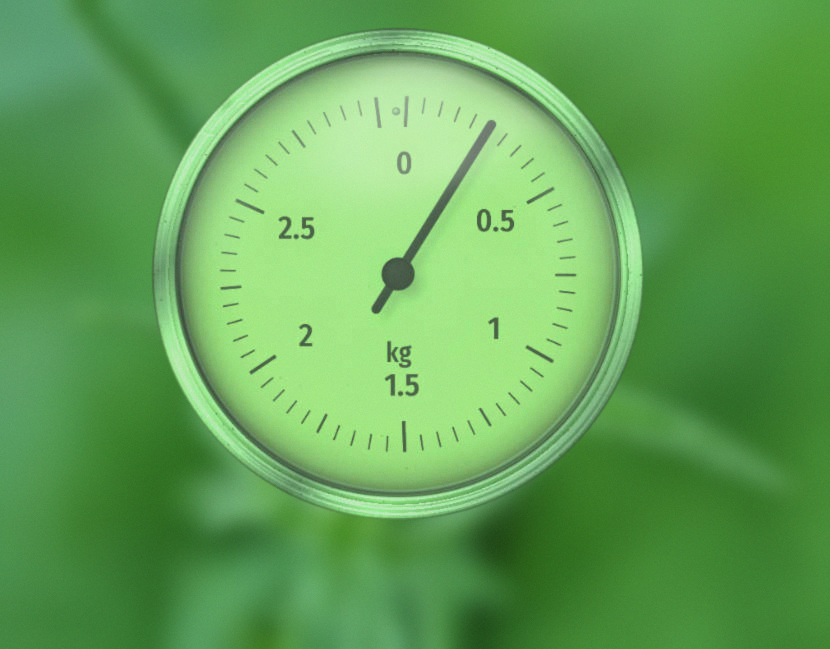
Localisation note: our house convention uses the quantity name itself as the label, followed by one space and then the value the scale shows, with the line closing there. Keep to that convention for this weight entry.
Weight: 0.25 kg
